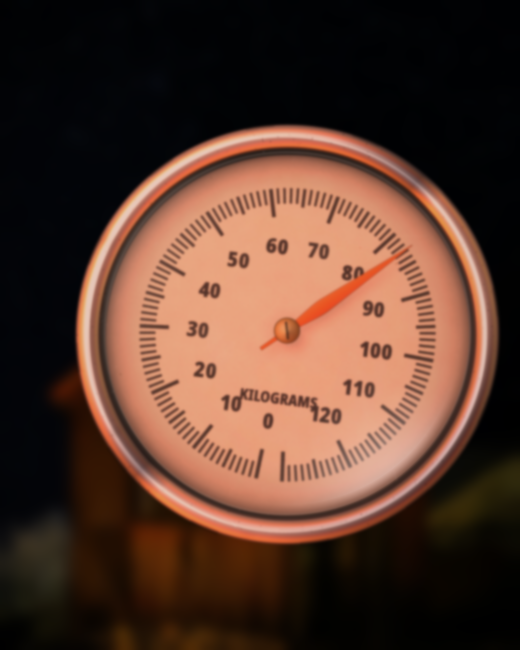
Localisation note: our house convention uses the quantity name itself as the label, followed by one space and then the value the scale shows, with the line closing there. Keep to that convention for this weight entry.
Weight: 83 kg
